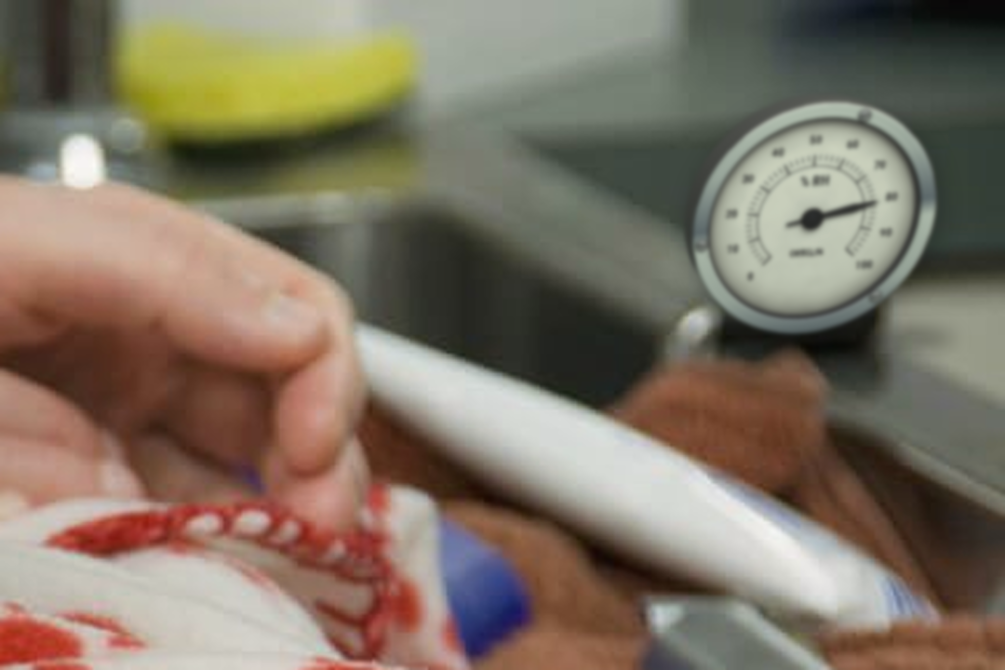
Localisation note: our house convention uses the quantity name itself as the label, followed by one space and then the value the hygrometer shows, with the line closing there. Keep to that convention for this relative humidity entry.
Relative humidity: 80 %
